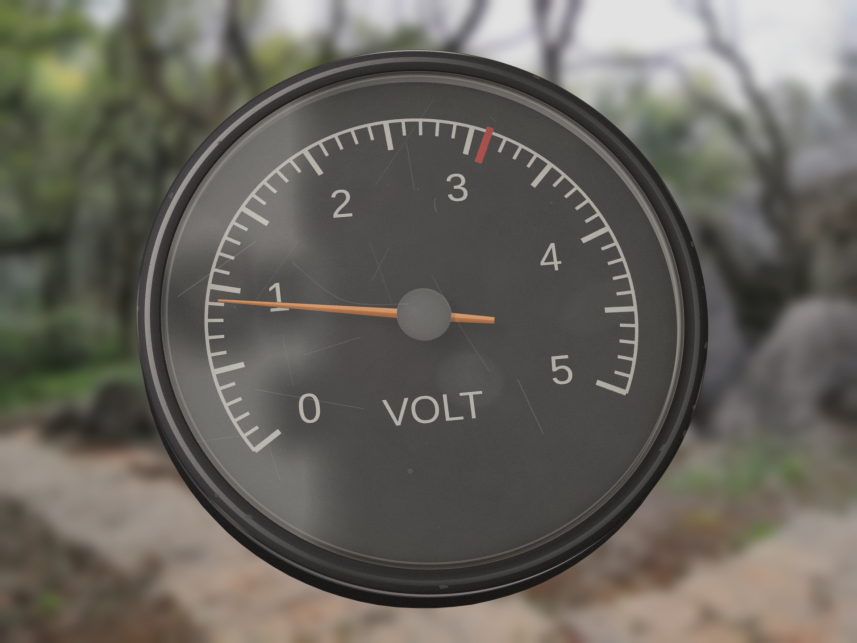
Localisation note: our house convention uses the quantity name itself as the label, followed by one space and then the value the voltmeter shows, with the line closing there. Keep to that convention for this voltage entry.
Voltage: 0.9 V
